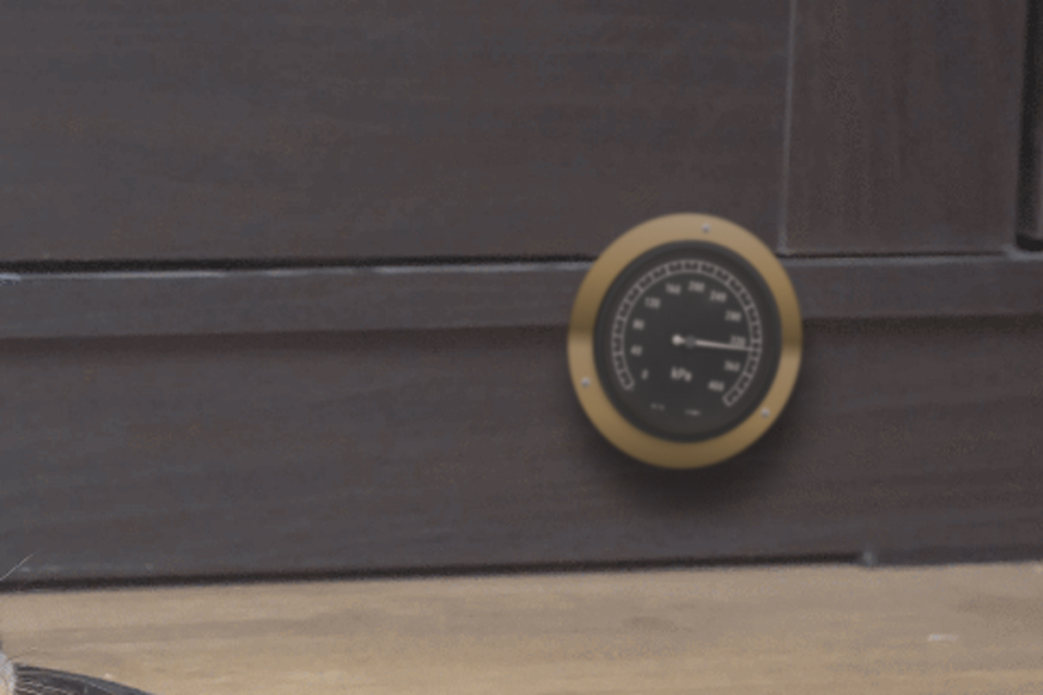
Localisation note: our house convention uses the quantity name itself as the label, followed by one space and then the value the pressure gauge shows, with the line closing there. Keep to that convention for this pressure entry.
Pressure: 330 kPa
